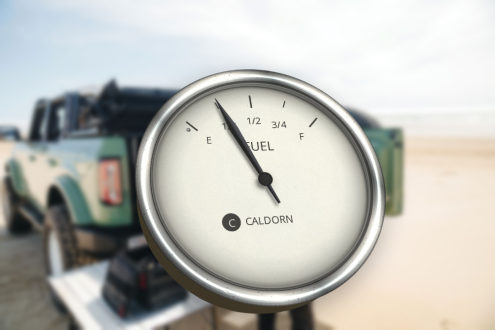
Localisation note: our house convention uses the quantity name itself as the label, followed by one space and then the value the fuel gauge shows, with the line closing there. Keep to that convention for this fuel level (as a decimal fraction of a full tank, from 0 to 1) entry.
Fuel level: 0.25
